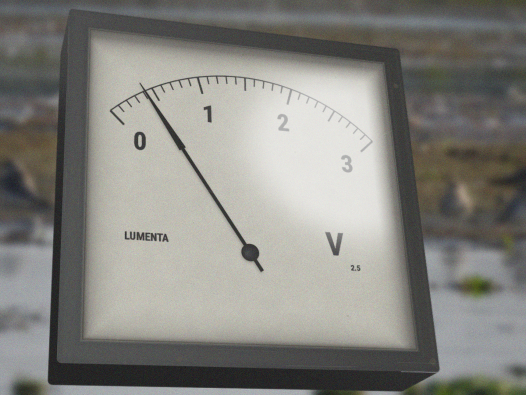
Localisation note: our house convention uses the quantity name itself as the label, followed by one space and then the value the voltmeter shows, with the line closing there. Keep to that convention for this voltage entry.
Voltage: 0.4 V
